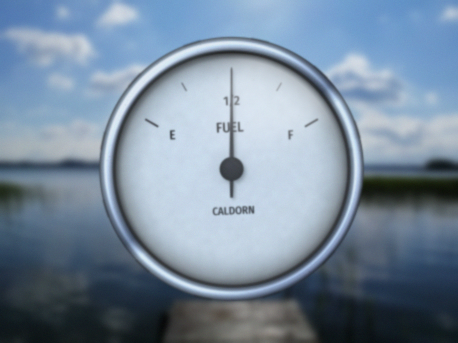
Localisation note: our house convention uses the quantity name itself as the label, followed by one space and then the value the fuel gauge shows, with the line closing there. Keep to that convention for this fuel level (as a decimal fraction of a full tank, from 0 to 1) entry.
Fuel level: 0.5
